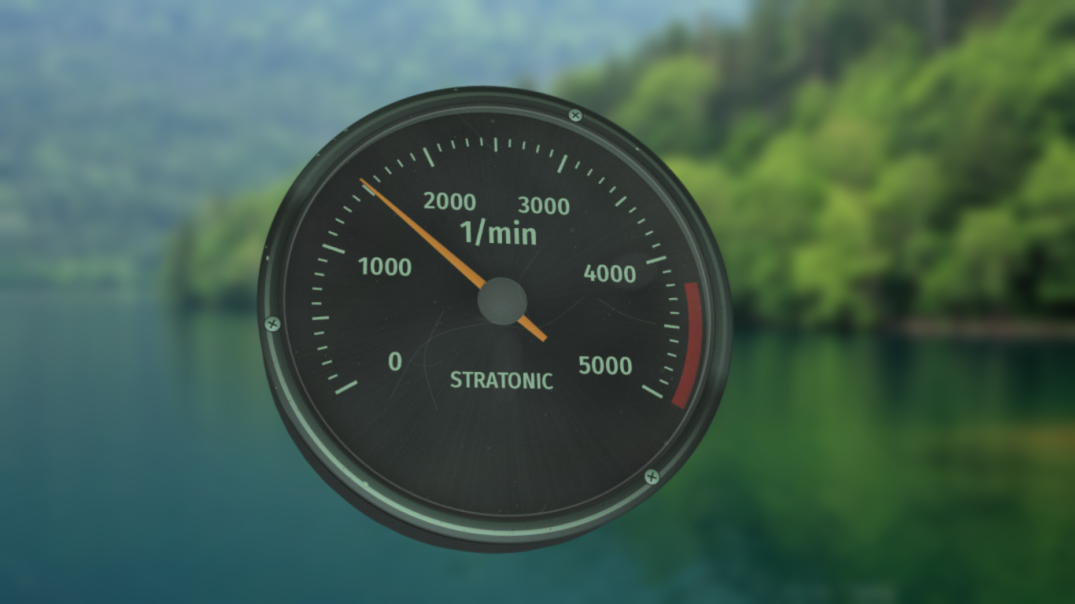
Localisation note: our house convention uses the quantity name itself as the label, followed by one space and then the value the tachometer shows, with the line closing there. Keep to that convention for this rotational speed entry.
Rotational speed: 1500 rpm
